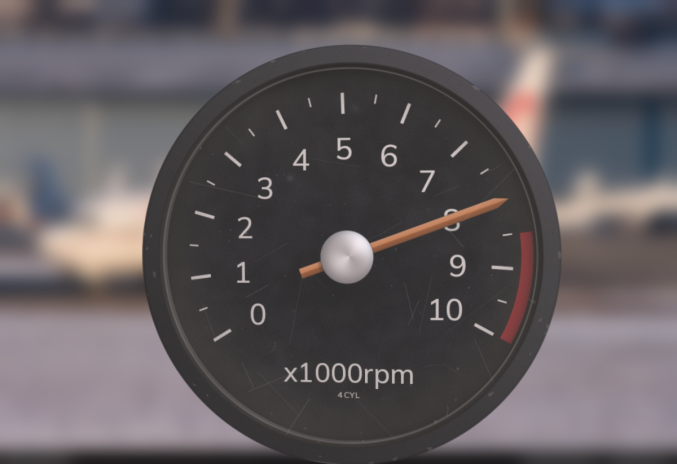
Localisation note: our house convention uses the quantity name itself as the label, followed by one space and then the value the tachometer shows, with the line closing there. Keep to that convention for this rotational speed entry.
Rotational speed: 8000 rpm
